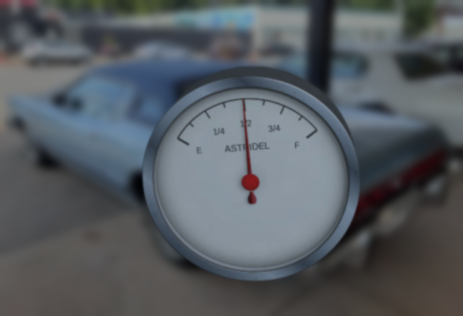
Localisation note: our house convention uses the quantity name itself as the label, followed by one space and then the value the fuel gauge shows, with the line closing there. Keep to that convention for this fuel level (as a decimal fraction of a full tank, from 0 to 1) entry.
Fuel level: 0.5
